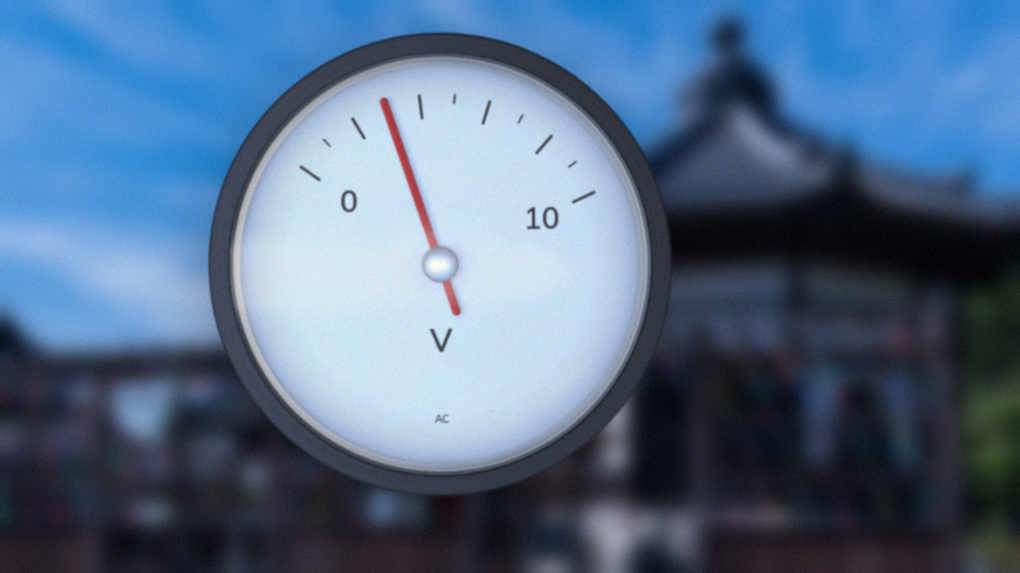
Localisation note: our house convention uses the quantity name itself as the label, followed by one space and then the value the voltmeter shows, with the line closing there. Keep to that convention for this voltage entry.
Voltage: 3 V
